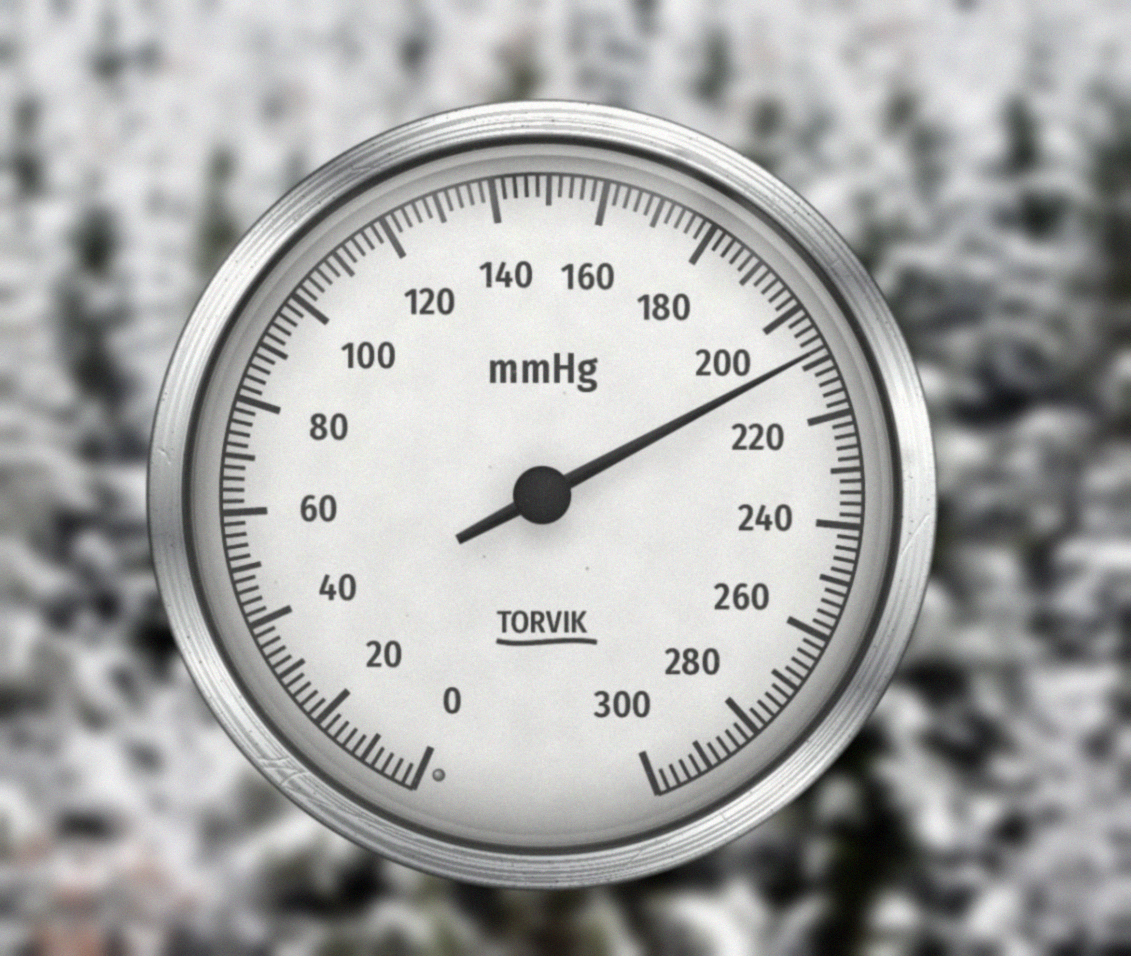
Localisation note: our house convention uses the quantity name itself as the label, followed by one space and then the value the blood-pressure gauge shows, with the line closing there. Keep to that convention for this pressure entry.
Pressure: 208 mmHg
